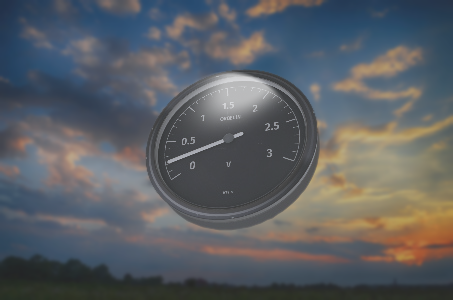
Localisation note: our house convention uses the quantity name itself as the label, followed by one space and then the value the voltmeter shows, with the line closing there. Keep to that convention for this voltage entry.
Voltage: 0.2 V
